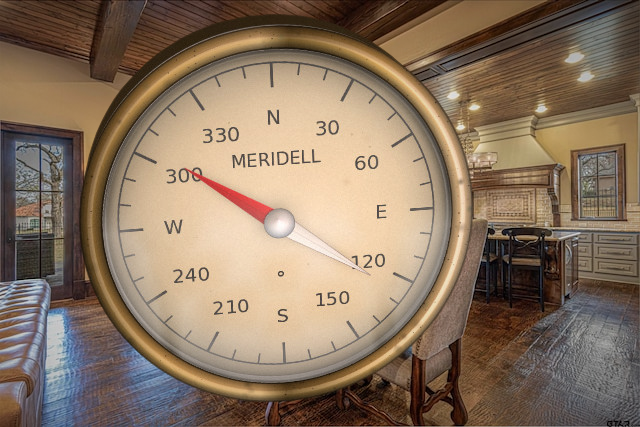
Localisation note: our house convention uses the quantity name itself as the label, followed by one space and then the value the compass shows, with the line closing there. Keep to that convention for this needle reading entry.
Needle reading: 305 °
